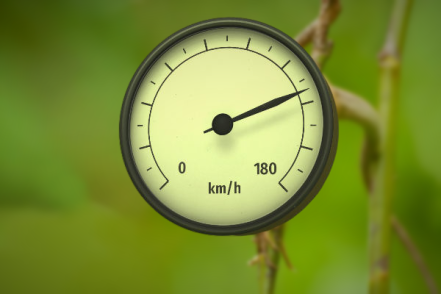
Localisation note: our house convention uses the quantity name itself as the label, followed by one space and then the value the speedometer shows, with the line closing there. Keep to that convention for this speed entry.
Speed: 135 km/h
